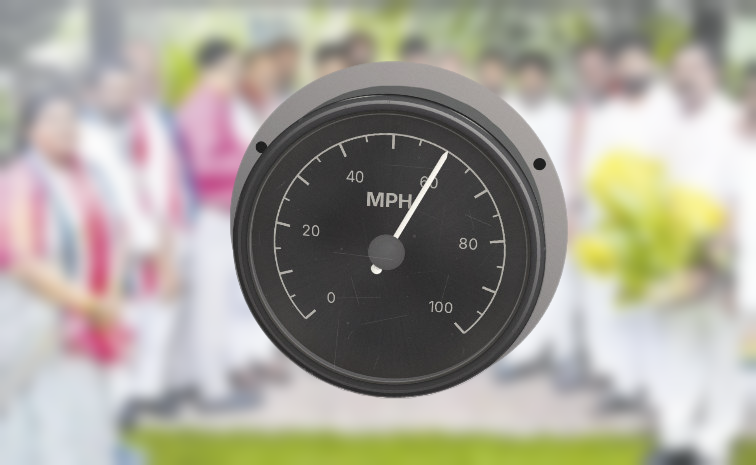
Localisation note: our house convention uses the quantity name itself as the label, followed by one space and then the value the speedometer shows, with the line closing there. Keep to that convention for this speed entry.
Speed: 60 mph
